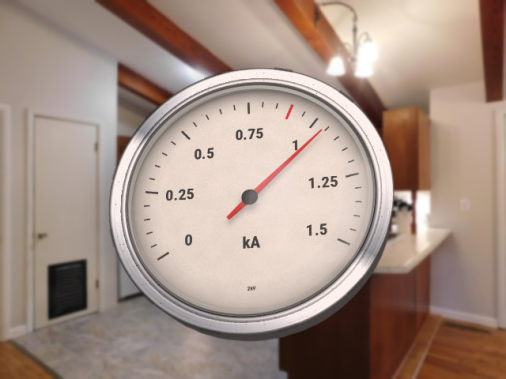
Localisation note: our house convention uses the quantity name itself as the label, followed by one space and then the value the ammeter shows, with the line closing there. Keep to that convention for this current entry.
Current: 1.05 kA
